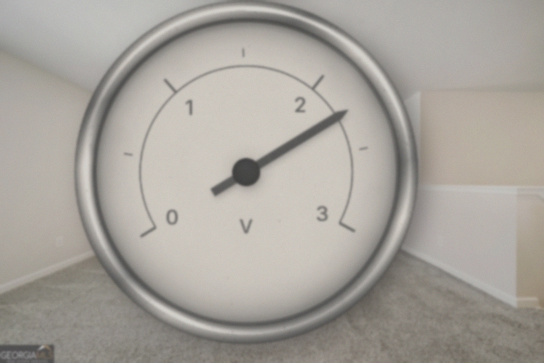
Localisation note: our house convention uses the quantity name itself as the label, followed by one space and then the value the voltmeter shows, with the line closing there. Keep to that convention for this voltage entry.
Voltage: 2.25 V
